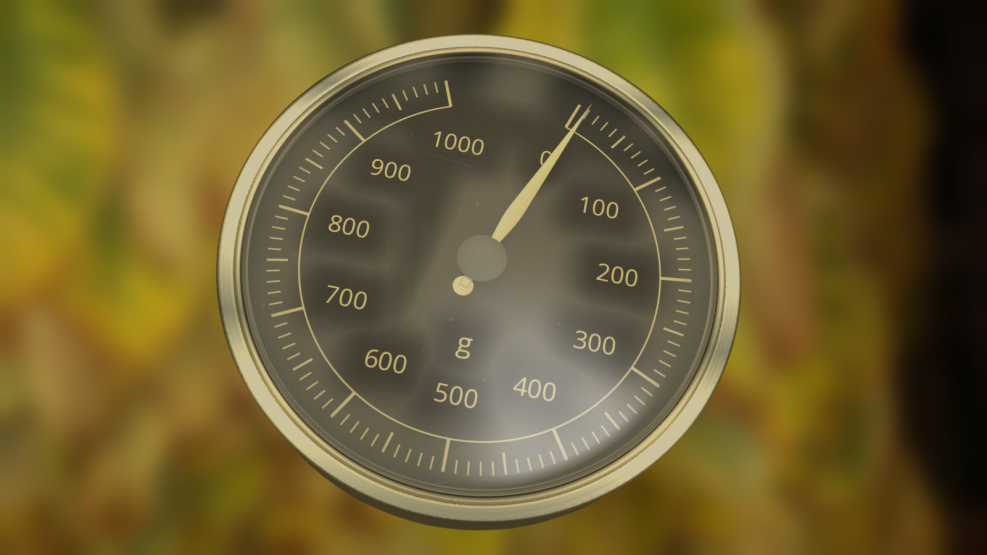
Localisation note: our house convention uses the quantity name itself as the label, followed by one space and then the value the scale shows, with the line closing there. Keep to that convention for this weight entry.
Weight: 10 g
